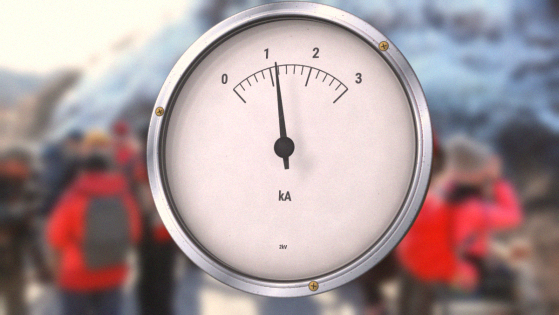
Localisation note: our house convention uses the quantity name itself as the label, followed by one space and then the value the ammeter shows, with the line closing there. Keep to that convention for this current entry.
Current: 1.2 kA
